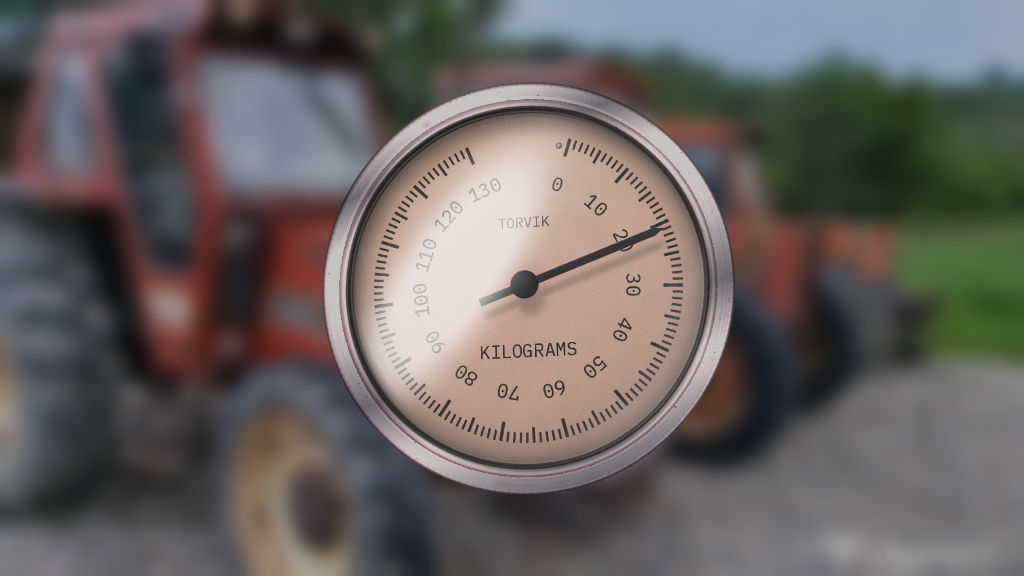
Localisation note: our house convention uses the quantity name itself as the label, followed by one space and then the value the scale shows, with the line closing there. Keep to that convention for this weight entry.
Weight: 21 kg
